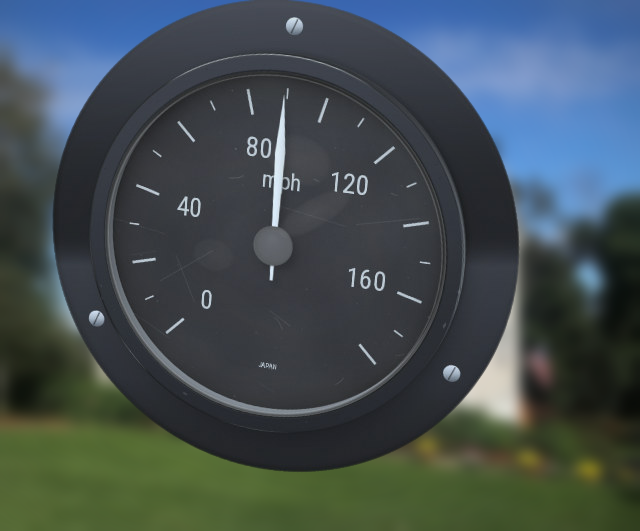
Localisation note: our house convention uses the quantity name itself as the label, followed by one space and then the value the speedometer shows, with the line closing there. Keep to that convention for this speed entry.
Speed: 90 mph
